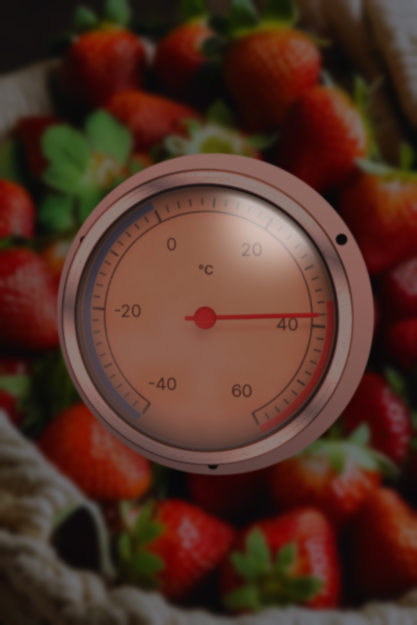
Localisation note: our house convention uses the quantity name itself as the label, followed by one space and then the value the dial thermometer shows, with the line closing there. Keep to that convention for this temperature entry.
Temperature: 38 °C
